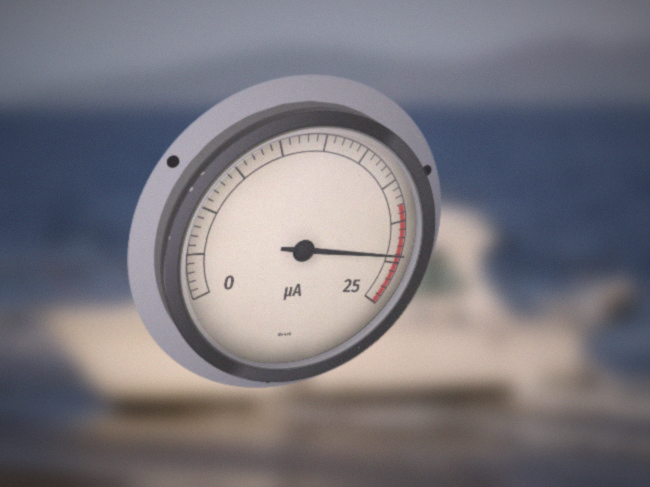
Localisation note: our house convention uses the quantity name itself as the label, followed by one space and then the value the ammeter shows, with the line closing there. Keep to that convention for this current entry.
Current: 22 µA
